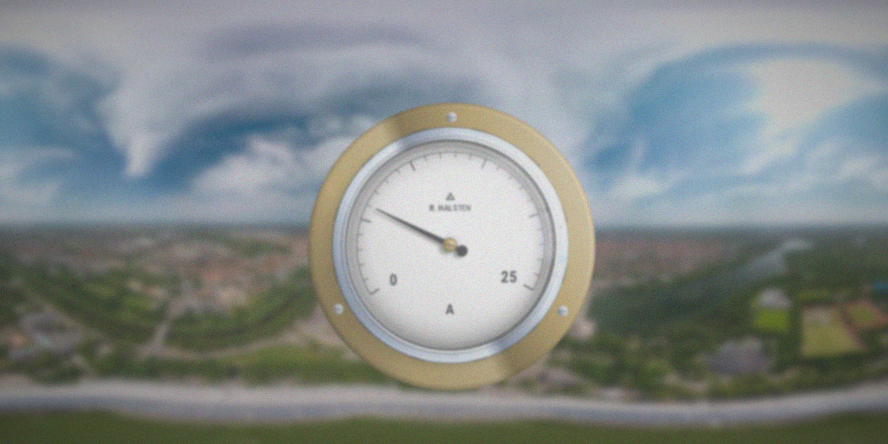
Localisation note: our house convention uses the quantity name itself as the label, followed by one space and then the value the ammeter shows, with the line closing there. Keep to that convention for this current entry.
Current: 6 A
